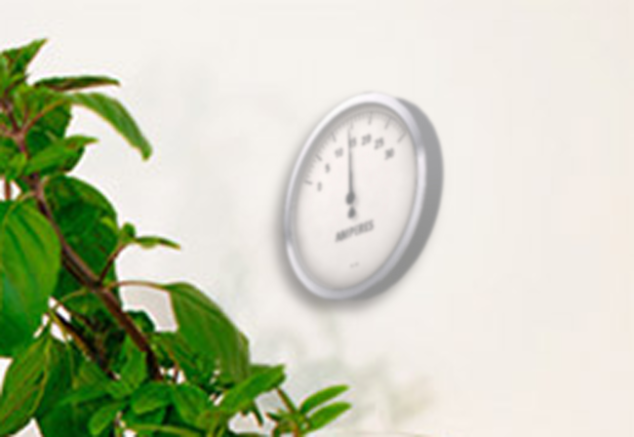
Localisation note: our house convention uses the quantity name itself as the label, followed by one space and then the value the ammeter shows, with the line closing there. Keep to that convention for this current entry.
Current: 15 A
